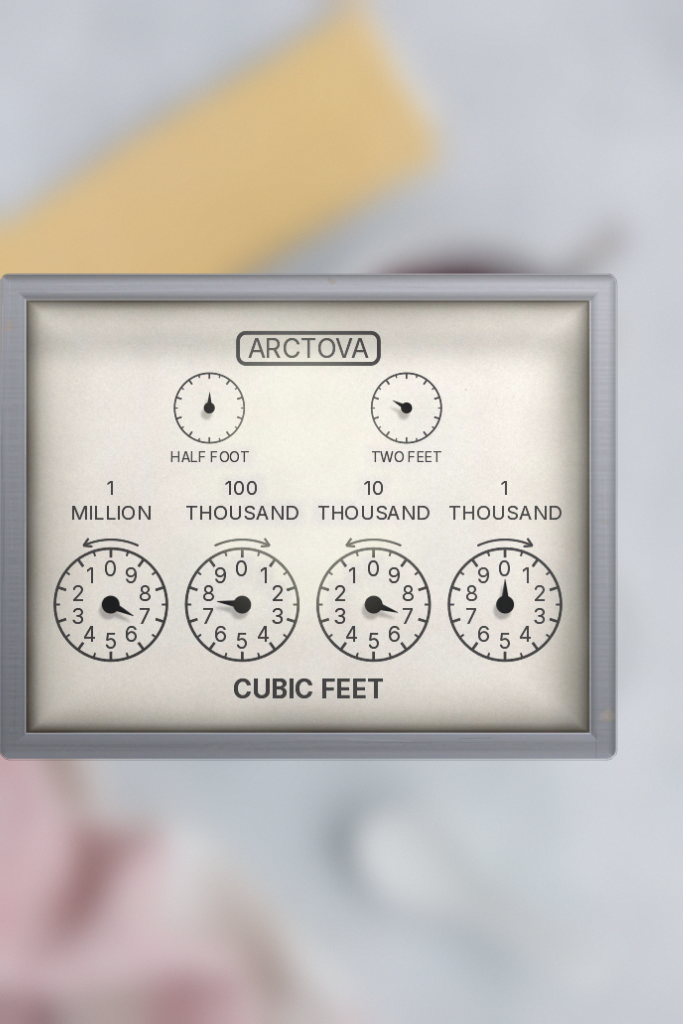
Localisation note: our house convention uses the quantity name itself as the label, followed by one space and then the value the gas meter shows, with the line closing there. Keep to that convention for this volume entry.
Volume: 677000 ft³
